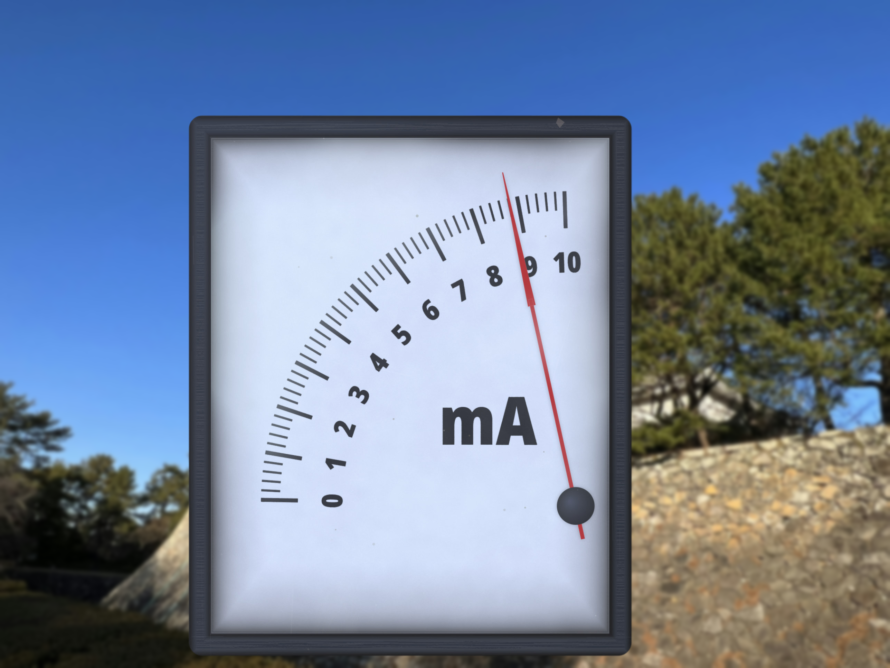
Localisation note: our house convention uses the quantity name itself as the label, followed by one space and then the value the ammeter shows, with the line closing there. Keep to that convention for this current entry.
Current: 8.8 mA
